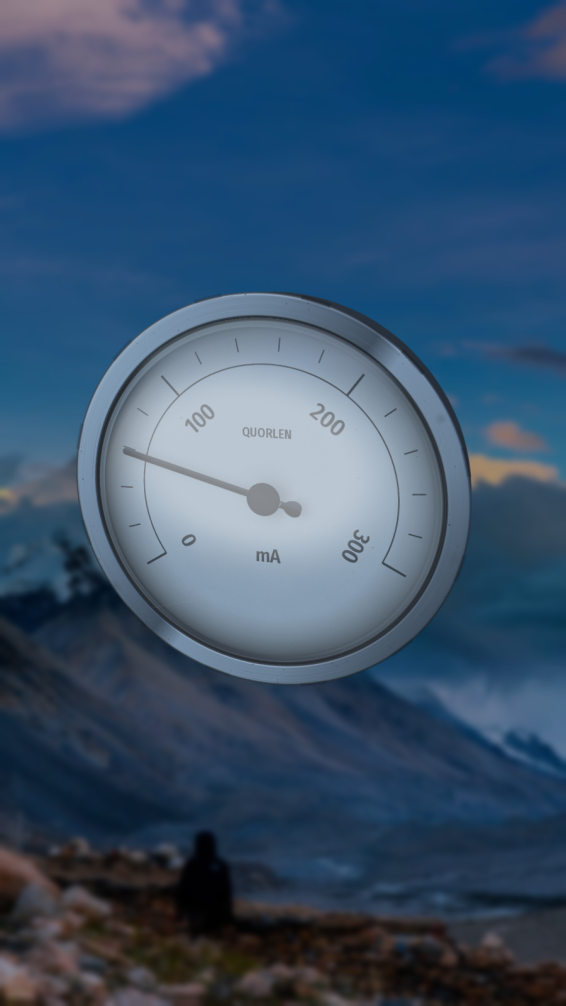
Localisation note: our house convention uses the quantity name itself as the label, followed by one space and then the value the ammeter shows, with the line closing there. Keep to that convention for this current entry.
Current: 60 mA
